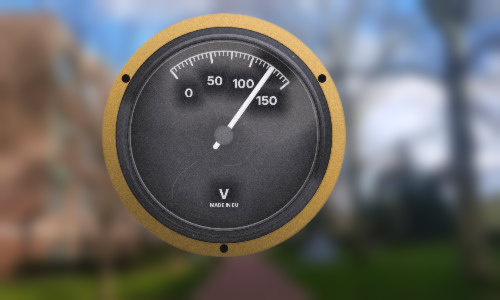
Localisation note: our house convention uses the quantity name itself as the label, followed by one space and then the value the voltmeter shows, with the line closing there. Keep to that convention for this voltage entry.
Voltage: 125 V
